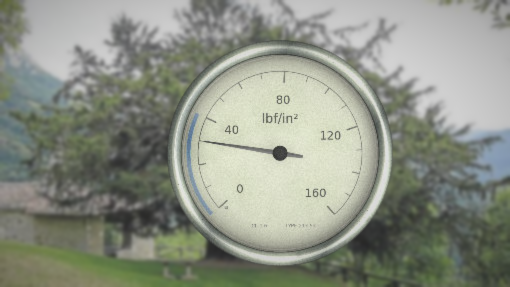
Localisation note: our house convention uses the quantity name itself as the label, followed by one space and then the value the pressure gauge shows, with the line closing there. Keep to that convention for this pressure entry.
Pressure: 30 psi
